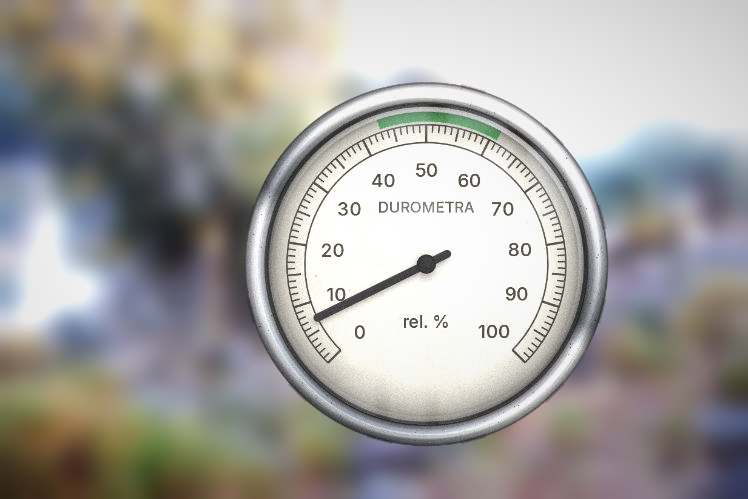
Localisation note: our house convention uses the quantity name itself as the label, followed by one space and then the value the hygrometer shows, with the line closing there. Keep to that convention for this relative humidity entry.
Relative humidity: 7 %
